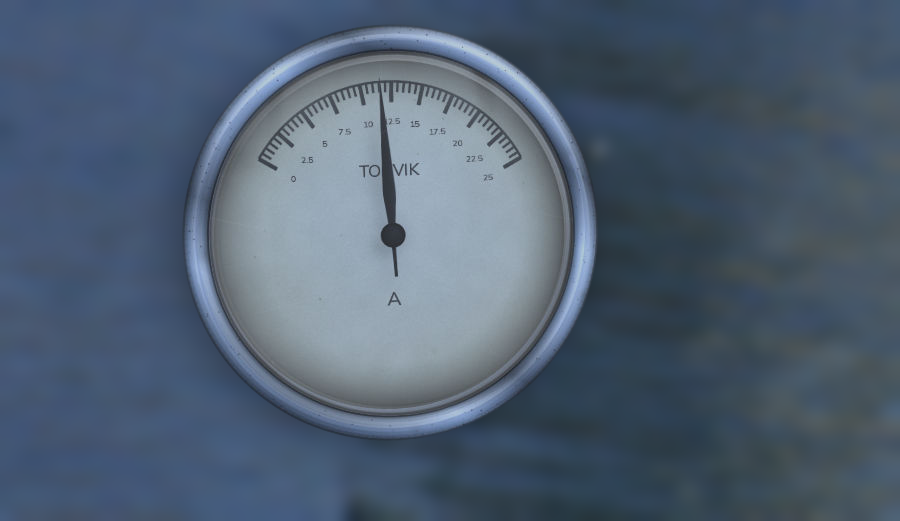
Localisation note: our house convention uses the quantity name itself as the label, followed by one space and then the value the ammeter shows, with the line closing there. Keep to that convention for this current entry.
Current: 11.5 A
